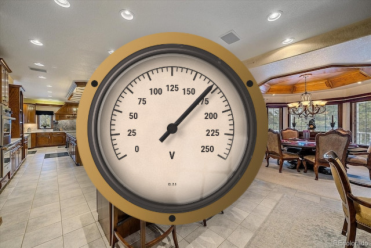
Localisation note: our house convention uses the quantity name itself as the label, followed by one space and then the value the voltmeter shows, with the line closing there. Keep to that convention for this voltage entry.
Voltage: 170 V
